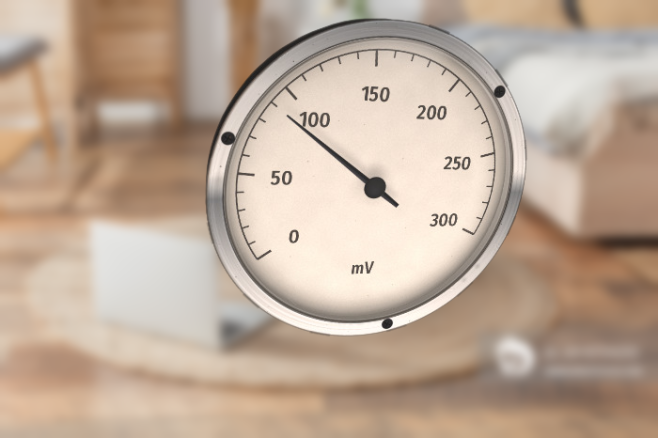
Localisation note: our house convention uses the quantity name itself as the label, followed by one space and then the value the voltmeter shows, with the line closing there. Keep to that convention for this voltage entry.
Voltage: 90 mV
